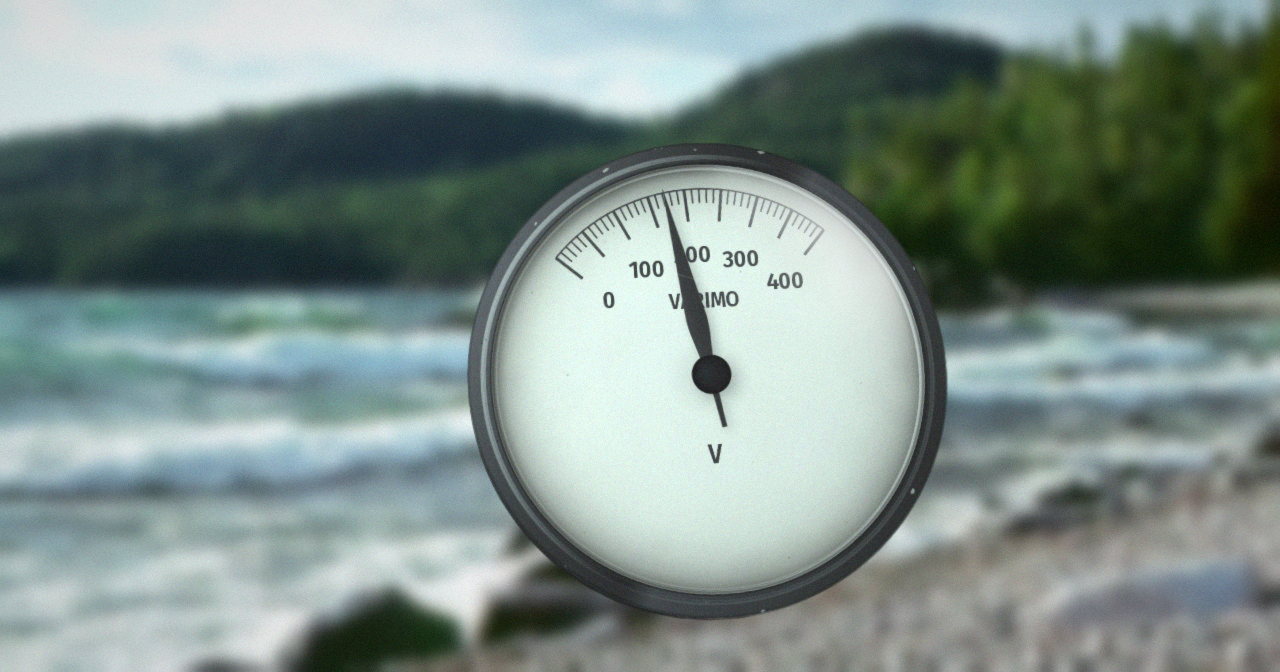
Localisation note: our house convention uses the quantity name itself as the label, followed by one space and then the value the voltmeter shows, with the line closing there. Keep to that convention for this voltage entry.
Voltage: 170 V
